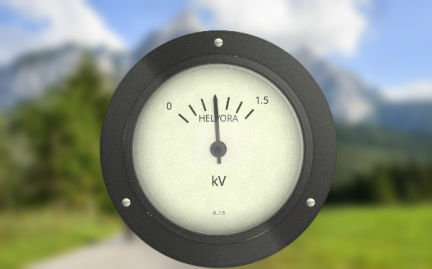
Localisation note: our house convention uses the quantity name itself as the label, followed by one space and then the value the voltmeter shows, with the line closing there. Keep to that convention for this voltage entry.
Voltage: 0.75 kV
